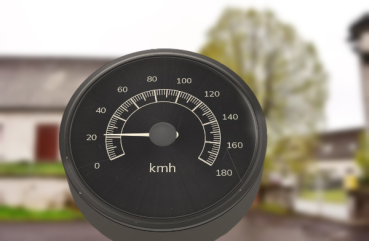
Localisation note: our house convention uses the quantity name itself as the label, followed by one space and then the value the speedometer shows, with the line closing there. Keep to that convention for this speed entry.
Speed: 20 km/h
